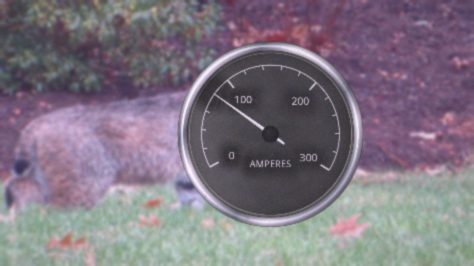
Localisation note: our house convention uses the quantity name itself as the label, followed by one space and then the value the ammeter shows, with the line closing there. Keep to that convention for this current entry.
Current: 80 A
